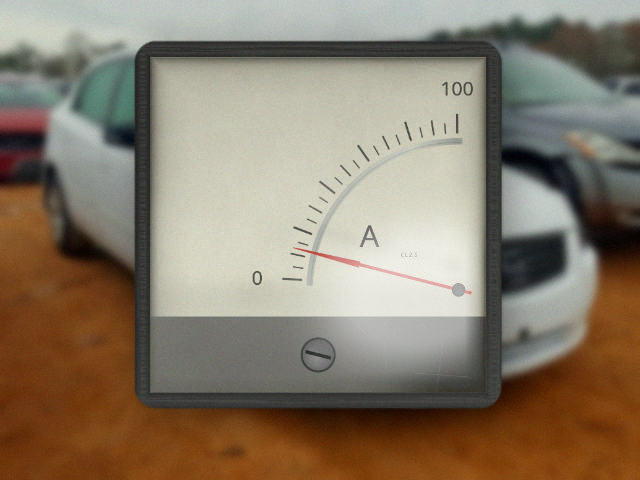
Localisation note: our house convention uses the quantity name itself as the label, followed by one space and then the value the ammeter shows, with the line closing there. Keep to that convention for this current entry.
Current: 12.5 A
